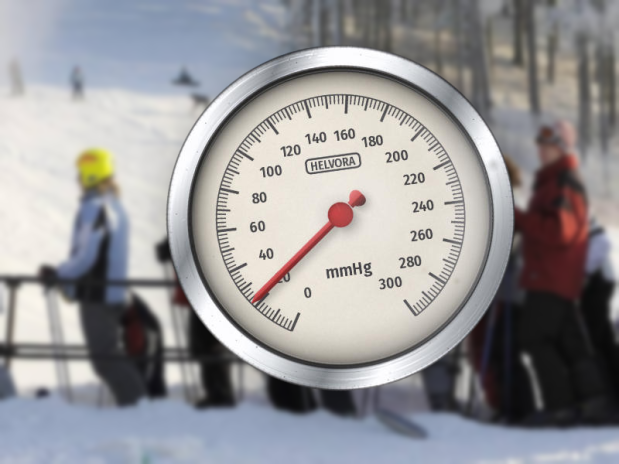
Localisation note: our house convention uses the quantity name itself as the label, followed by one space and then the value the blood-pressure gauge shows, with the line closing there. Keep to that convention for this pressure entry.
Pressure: 22 mmHg
